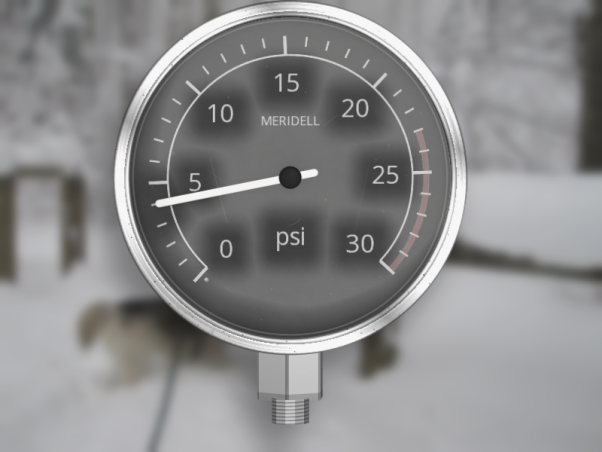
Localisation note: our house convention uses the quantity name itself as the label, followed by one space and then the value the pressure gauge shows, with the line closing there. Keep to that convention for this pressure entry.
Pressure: 4 psi
